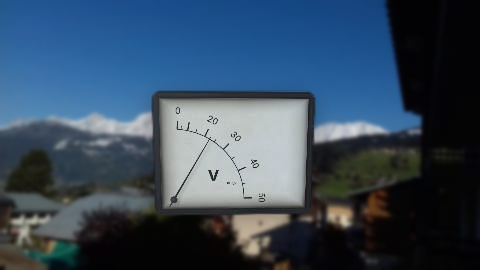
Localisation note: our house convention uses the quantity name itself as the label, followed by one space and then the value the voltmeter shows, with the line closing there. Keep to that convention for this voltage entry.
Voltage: 22.5 V
